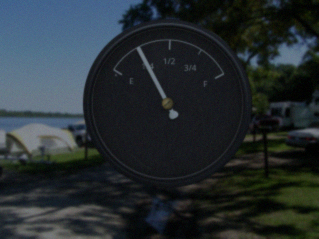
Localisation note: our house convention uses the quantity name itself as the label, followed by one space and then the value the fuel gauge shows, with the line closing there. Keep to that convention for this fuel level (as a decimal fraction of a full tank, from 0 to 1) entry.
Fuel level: 0.25
